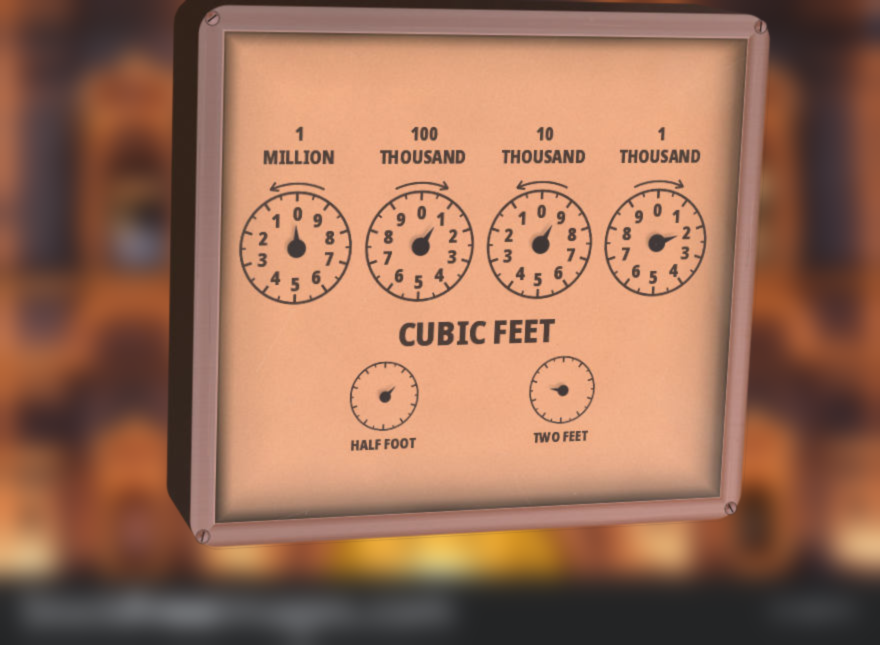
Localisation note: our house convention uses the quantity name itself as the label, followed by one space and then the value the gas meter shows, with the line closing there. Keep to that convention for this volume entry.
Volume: 9200 ft³
